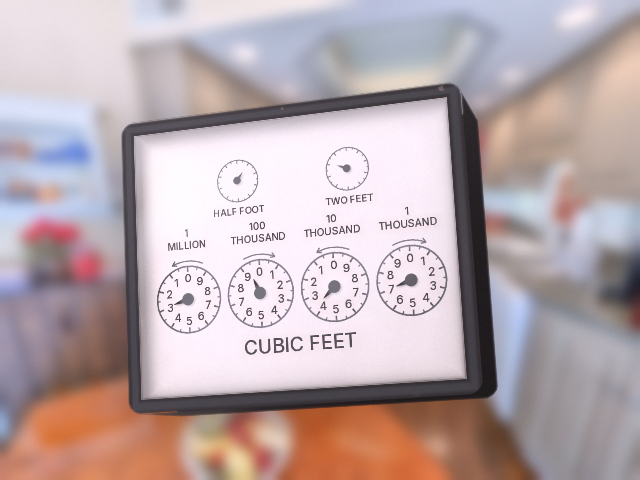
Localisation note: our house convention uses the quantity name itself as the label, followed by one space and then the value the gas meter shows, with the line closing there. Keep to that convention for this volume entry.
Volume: 293700 ft³
